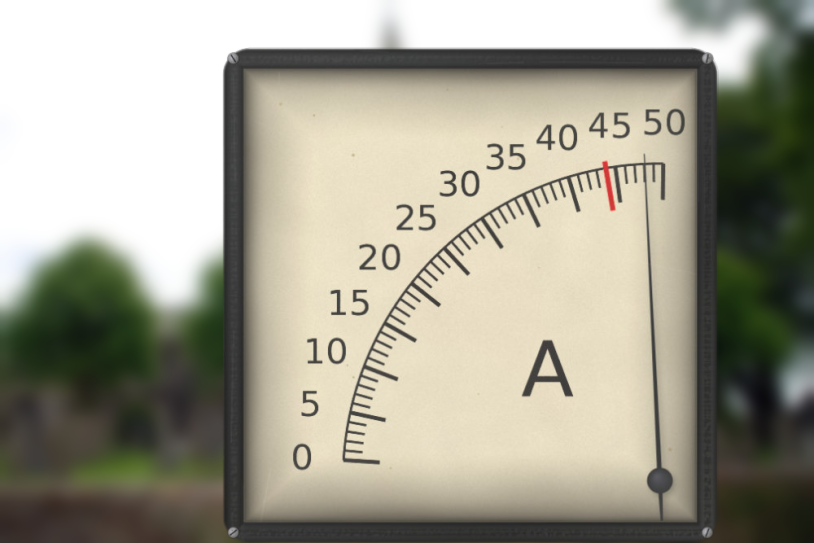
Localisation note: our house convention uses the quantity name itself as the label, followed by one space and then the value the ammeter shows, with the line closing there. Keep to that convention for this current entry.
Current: 48 A
